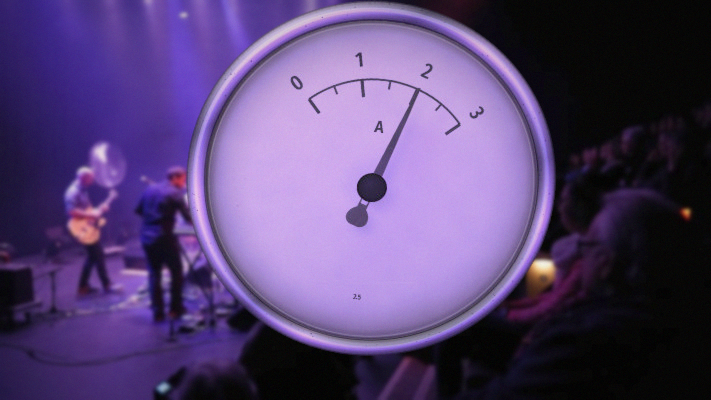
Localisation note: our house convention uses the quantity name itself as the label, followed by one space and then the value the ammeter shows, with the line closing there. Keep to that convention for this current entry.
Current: 2 A
